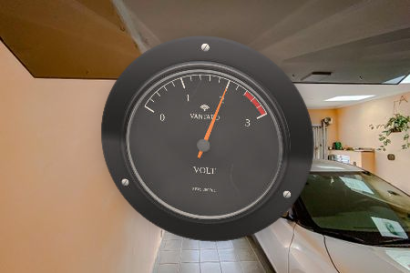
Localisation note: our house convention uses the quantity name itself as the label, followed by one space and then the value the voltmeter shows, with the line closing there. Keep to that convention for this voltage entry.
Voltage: 2 V
